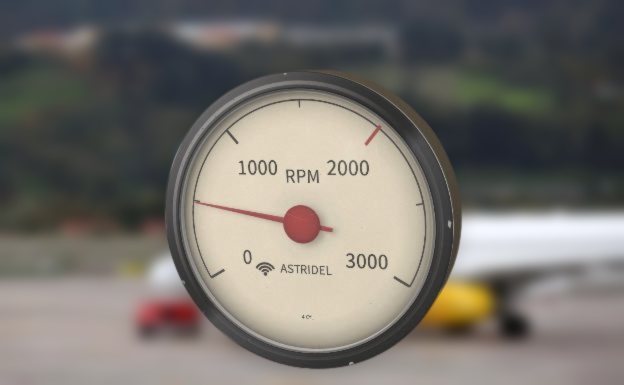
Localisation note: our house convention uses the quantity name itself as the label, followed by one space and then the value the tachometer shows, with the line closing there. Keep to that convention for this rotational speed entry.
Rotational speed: 500 rpm
